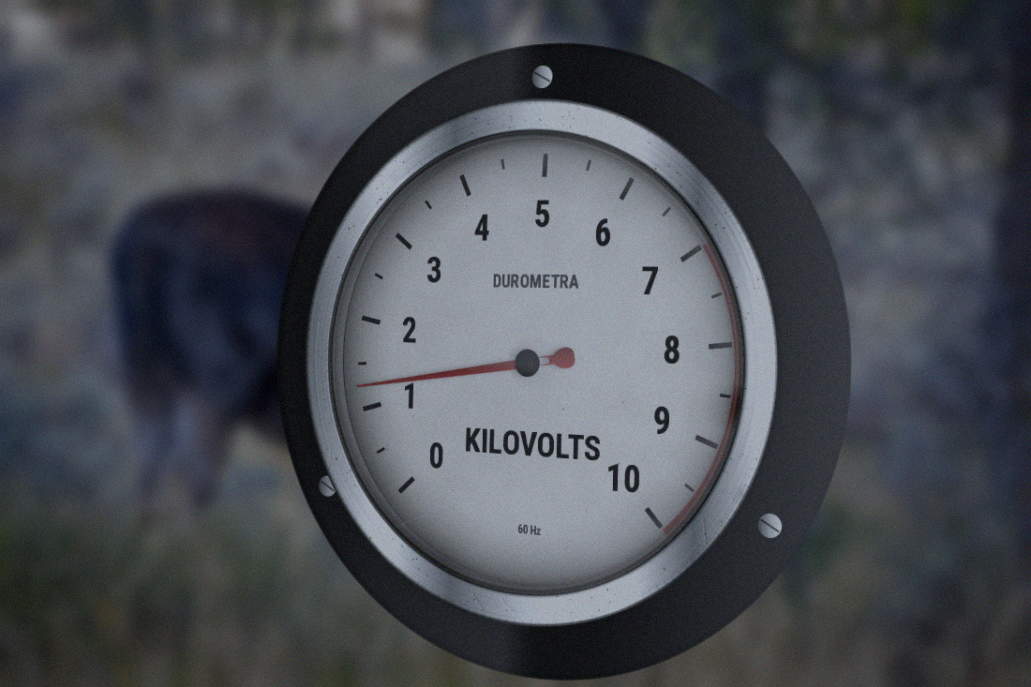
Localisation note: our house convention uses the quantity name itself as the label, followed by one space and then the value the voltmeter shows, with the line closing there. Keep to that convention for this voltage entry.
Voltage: 1.25 kV
